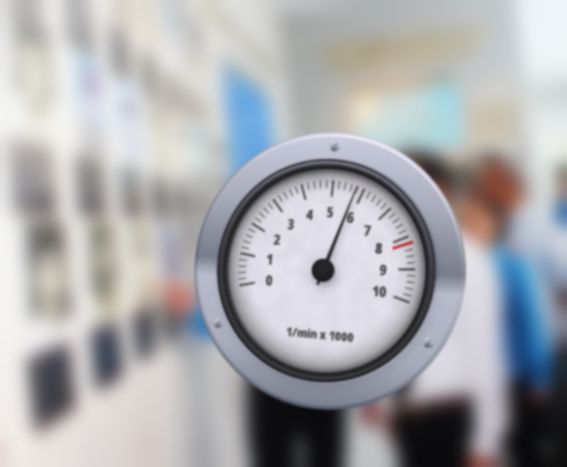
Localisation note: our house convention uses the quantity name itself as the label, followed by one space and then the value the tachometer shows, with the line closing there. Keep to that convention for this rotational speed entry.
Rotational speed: 5800 rpm
